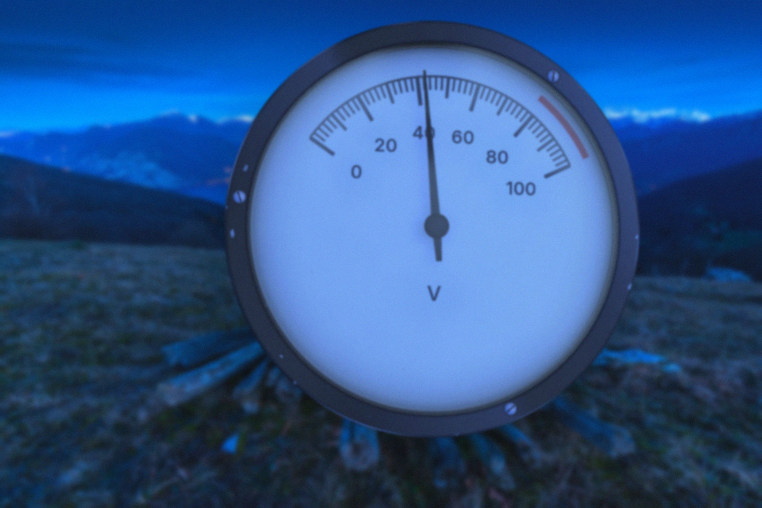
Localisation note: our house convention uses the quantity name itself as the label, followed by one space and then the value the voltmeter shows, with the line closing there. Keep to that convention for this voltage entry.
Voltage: 42 V
